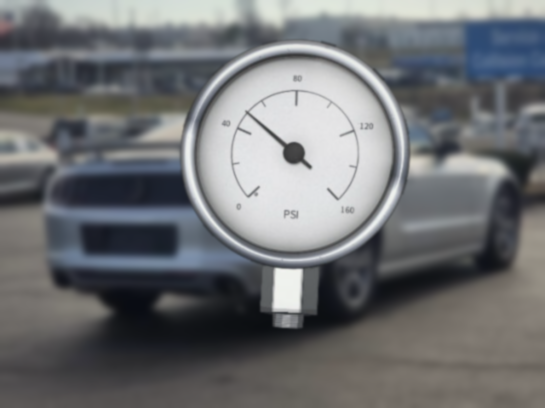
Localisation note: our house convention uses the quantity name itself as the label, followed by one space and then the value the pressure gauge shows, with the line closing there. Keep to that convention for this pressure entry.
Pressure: 50 psi
